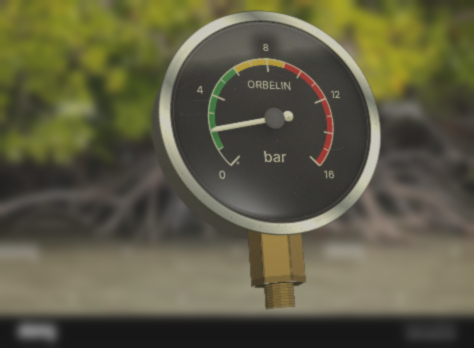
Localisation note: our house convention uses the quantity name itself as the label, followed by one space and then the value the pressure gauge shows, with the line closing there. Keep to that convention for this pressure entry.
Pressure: 2 bar
